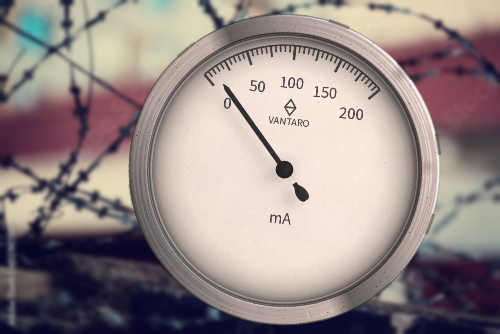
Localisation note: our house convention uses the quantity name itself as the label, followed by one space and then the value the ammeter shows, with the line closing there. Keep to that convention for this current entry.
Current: 10 mA
